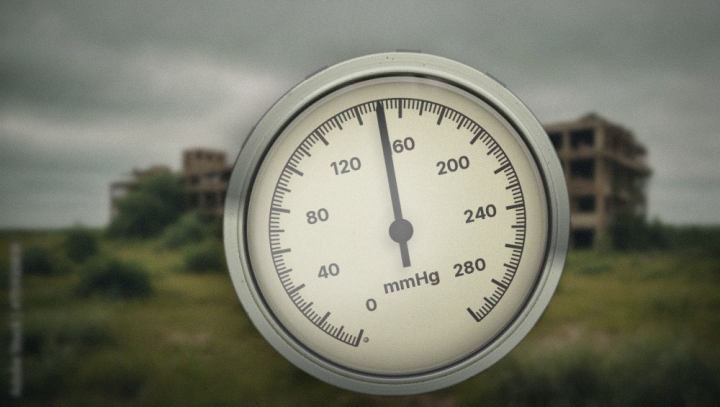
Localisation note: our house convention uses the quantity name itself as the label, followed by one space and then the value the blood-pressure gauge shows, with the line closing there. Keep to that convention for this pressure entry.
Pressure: 150 mmHg
